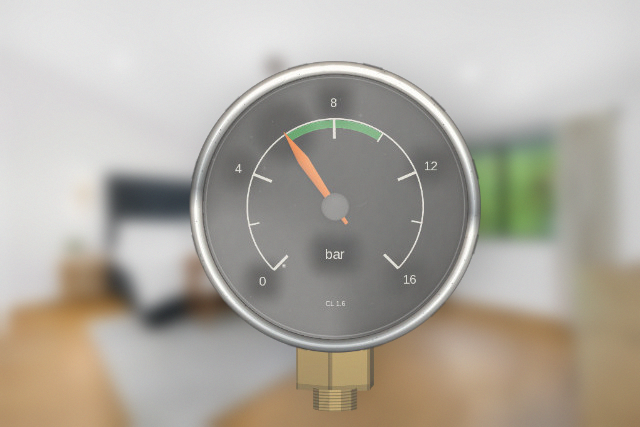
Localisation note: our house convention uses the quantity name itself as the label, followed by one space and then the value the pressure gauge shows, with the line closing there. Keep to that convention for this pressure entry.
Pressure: 6 bar
